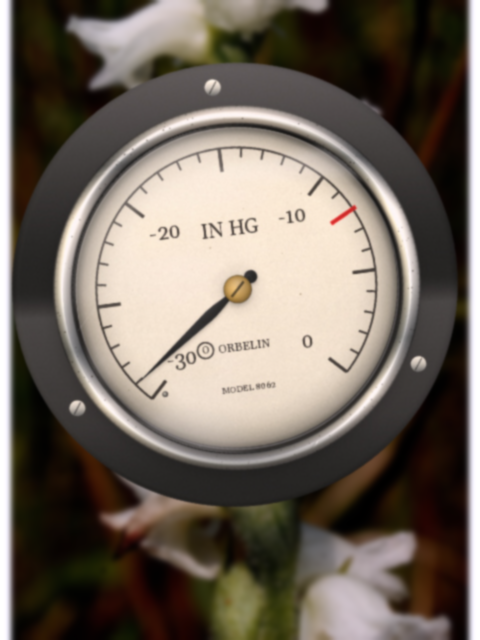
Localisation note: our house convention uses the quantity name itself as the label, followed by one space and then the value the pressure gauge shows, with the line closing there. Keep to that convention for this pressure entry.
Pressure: -29 inHg
